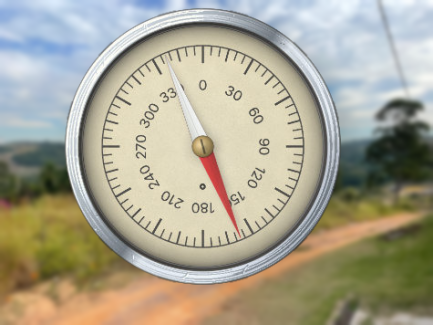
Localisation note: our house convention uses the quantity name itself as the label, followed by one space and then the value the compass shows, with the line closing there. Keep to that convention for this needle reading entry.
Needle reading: 157.5 °
